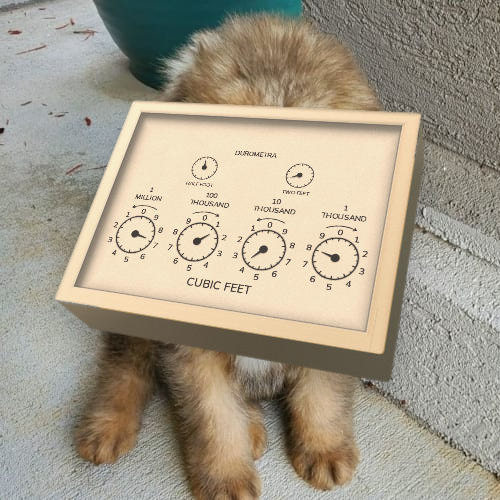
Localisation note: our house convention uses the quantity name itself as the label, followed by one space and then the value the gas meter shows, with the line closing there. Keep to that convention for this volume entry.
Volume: 713800 ft³
